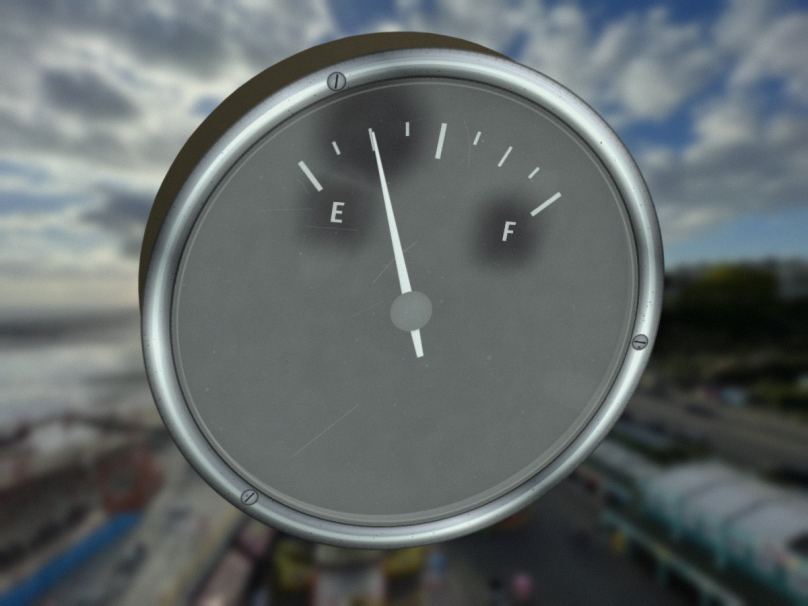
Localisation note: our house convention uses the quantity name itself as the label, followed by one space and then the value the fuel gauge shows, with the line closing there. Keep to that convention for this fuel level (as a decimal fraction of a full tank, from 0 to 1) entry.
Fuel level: 0.25
